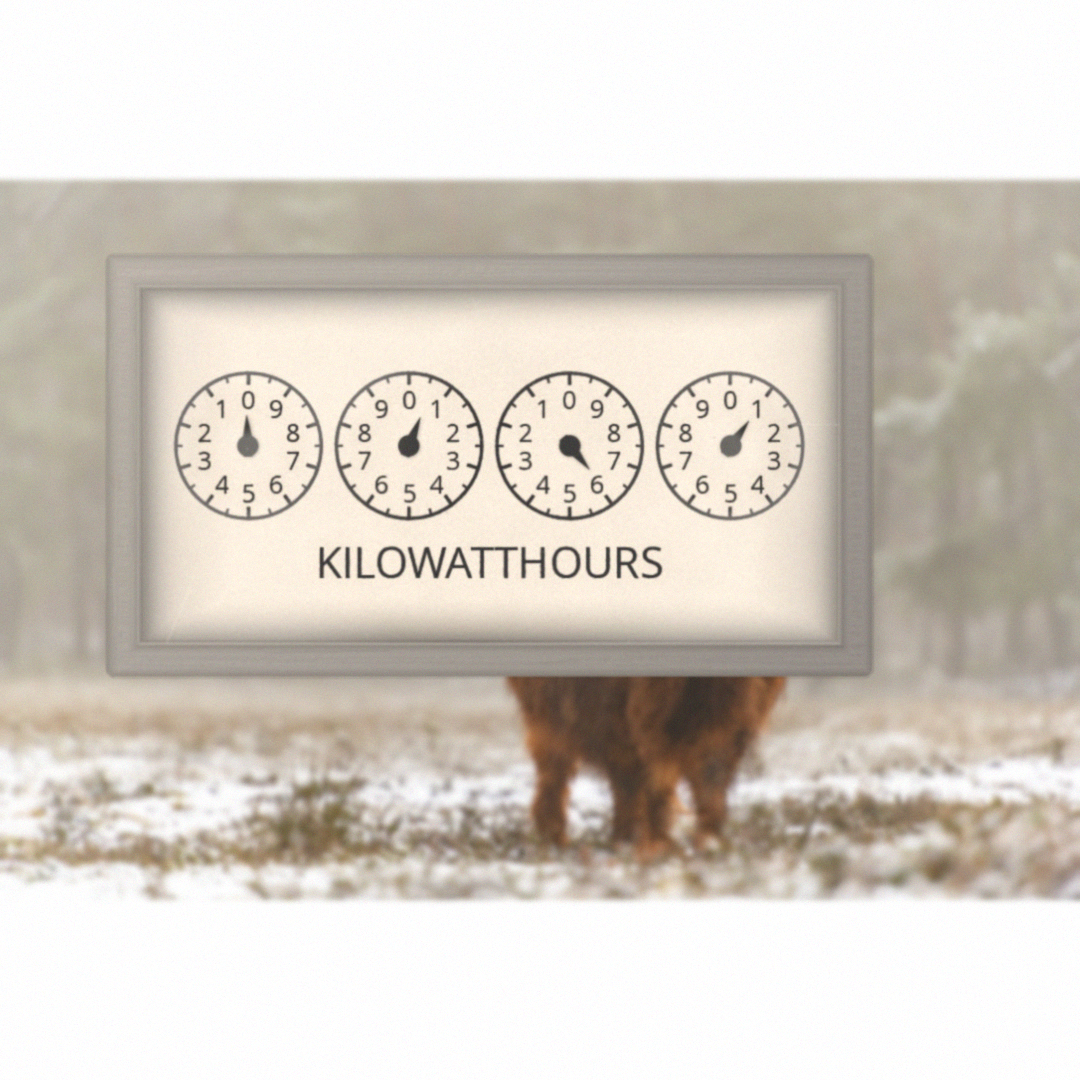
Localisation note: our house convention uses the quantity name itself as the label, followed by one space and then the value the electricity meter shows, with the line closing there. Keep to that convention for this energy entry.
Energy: 61 kWh
